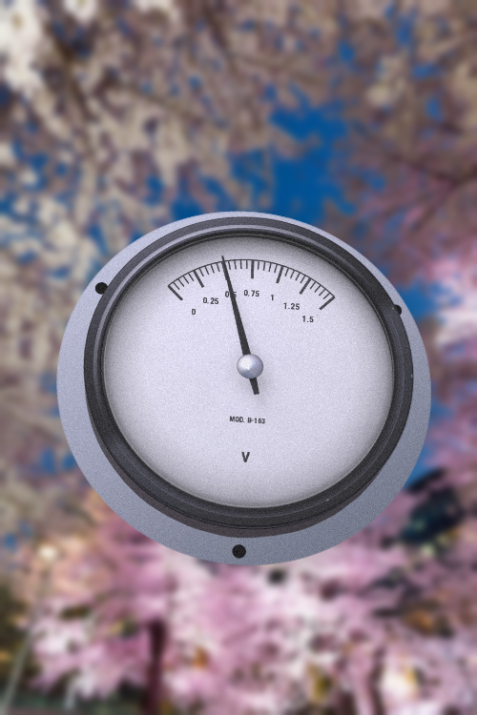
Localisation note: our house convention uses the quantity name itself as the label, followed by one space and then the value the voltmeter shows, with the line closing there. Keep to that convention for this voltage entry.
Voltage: 0.5 V
